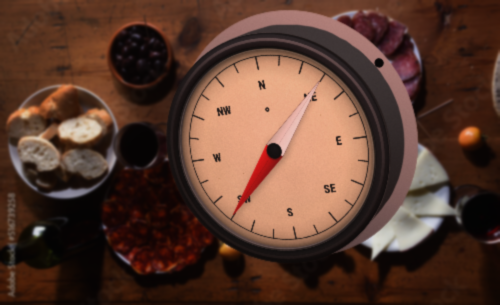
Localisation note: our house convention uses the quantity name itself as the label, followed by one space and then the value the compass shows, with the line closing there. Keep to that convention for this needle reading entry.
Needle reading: 225 °
